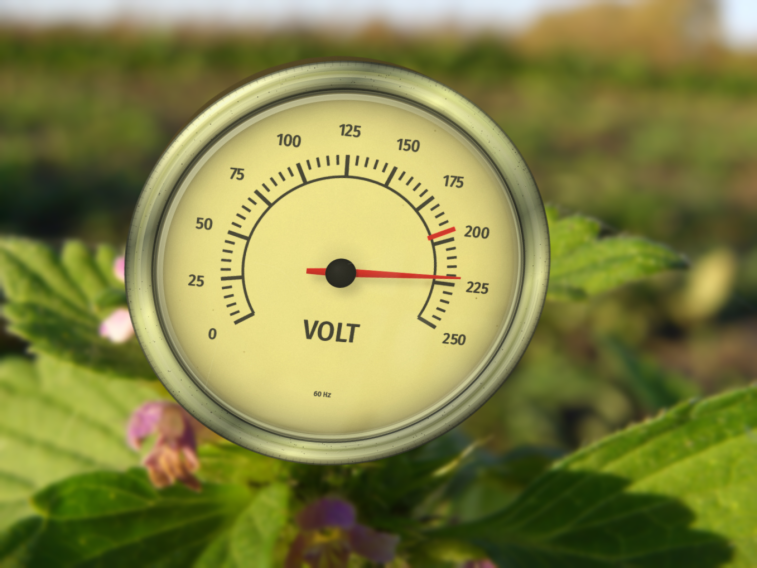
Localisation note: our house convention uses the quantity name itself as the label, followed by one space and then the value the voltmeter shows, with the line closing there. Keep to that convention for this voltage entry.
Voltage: 220 V
